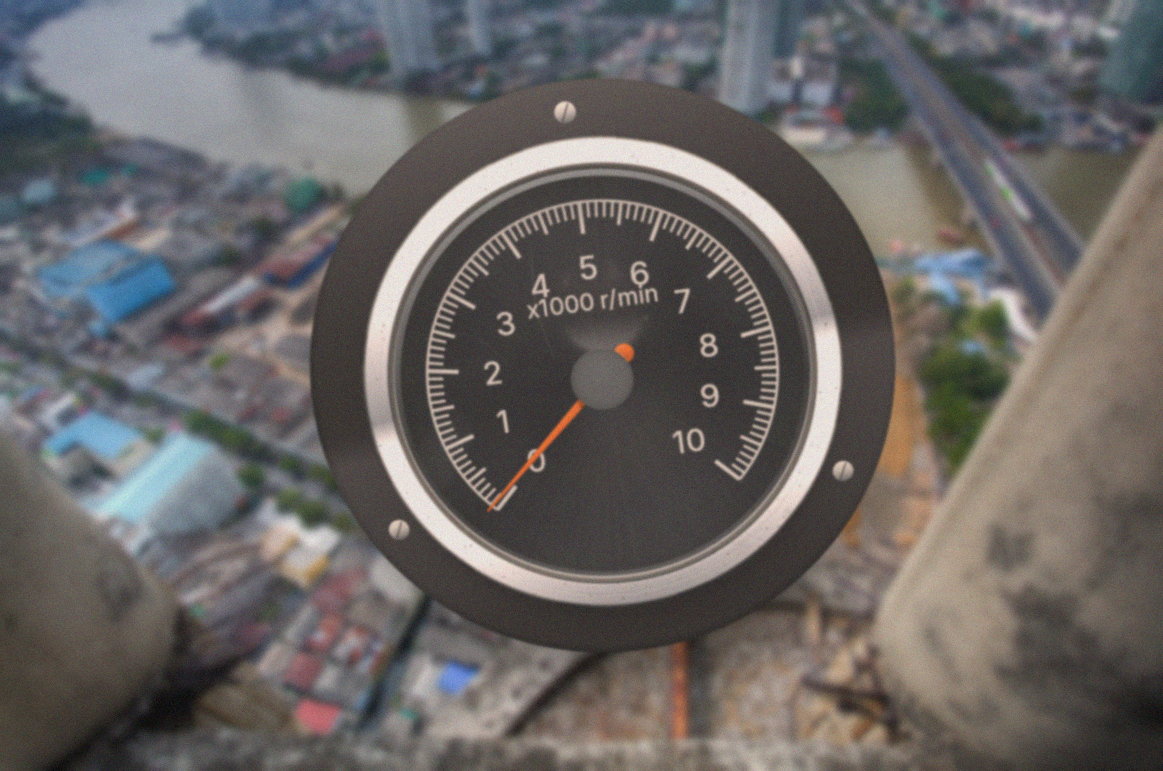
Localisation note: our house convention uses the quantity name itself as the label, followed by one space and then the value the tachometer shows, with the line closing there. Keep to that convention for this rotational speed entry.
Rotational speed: 100 rpm
